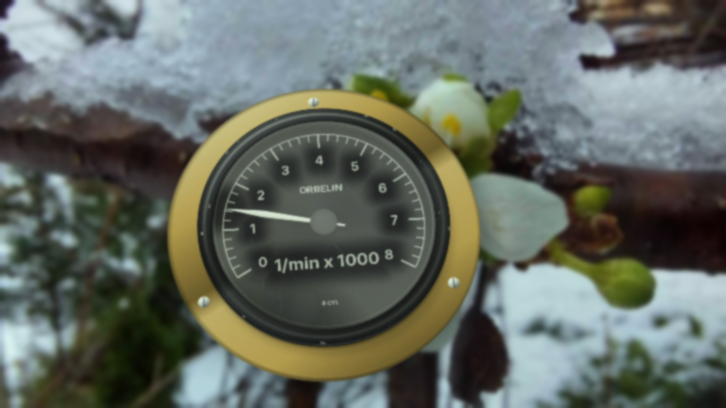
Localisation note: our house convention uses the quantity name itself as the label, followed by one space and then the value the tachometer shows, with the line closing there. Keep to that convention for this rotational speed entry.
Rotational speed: 1400 rpm
